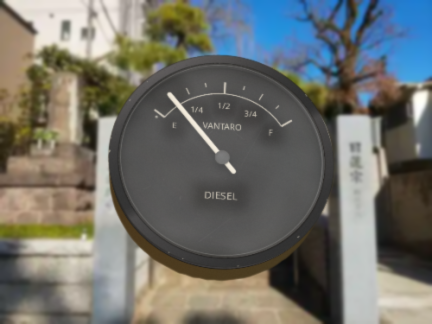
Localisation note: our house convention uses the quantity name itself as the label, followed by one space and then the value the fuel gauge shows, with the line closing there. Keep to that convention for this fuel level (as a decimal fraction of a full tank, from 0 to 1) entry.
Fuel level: 0.125
